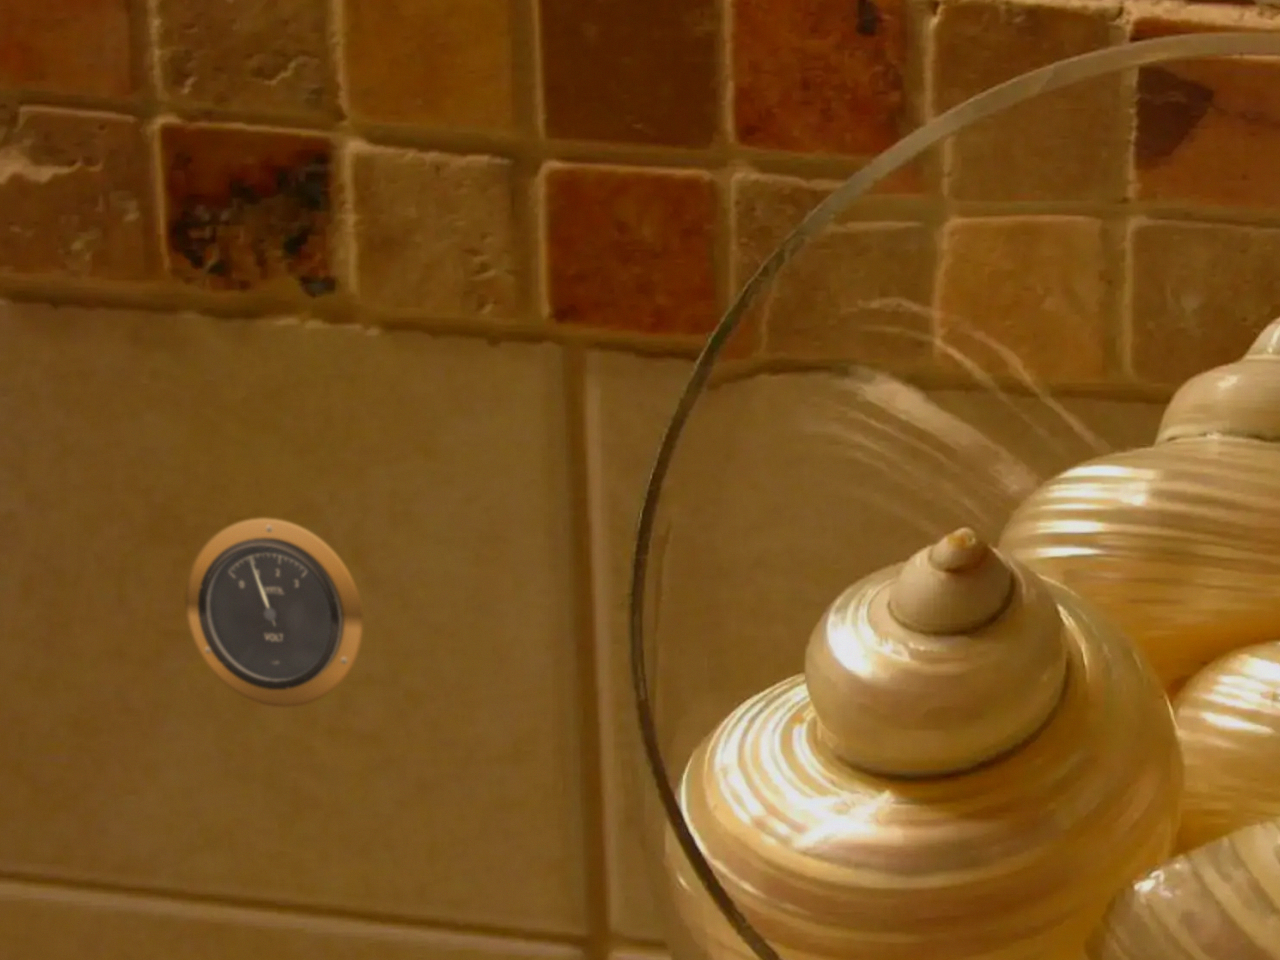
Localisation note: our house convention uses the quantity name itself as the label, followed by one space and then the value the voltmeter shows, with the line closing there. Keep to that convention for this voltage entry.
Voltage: 1 V
